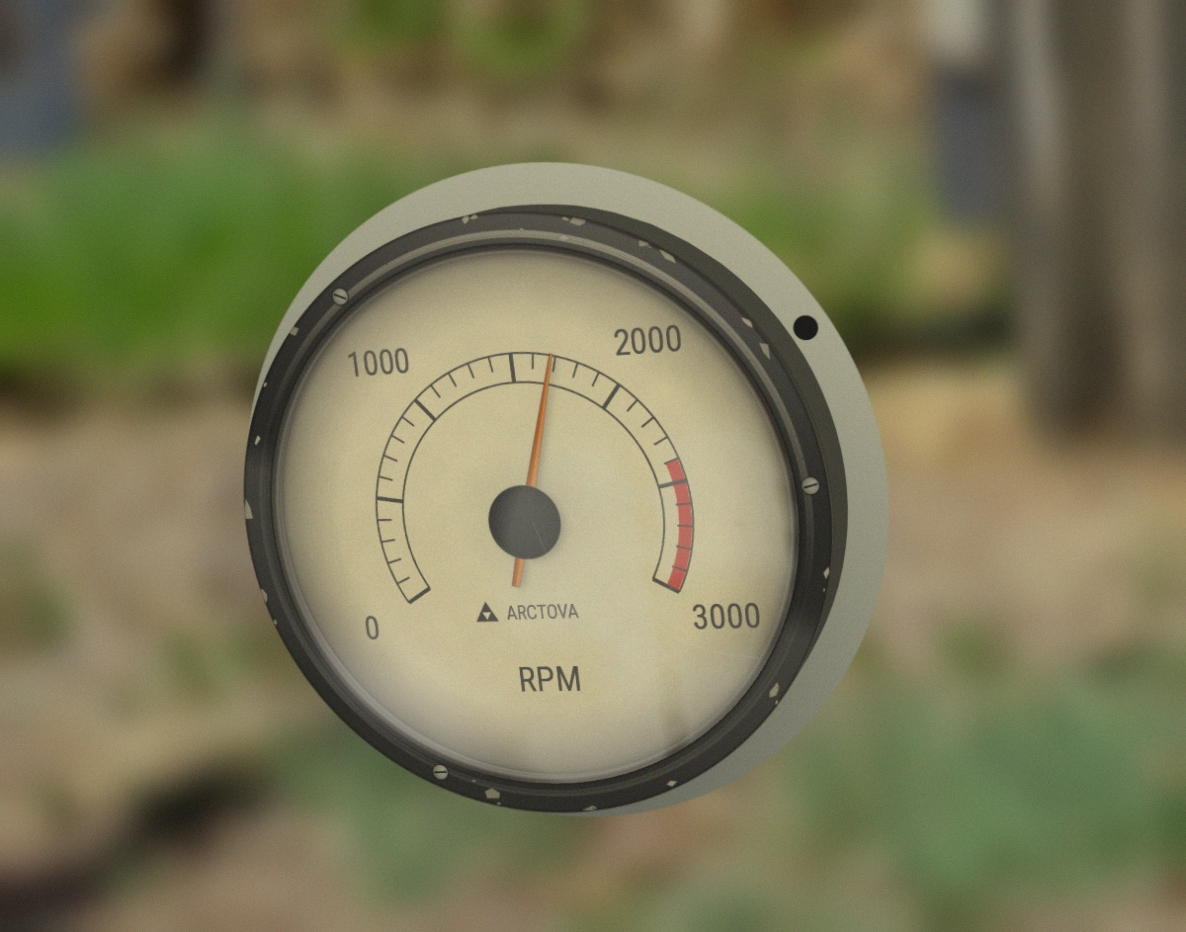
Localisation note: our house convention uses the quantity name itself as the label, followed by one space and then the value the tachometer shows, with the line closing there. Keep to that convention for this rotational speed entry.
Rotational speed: 1700 rpm
